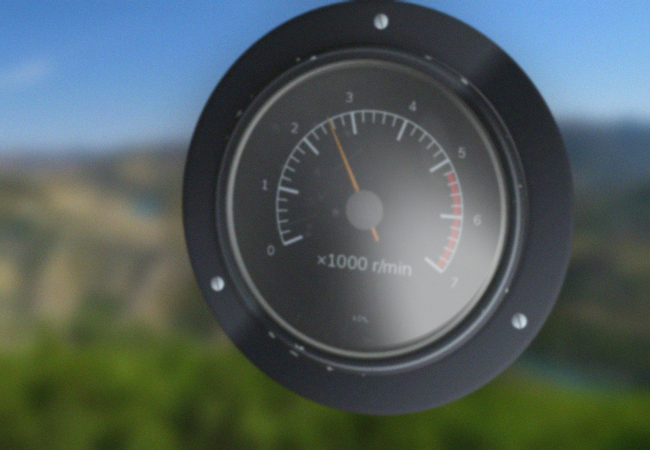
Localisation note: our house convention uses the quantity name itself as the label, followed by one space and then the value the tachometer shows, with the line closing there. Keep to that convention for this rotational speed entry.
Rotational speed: 2600 rpm
